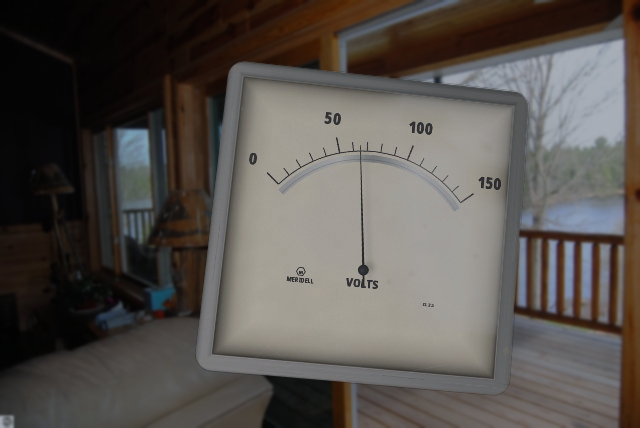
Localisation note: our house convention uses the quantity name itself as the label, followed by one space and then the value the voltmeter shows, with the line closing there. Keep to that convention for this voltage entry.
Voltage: 65 V
